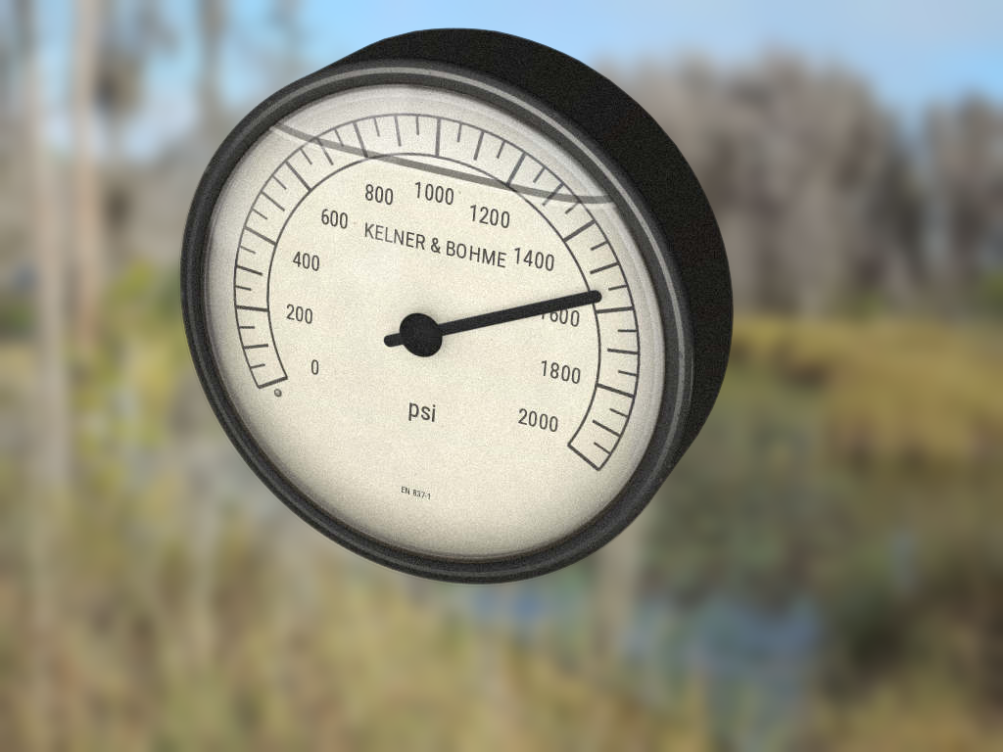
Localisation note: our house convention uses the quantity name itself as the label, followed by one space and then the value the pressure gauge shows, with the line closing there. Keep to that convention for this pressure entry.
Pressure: 1550 psi
